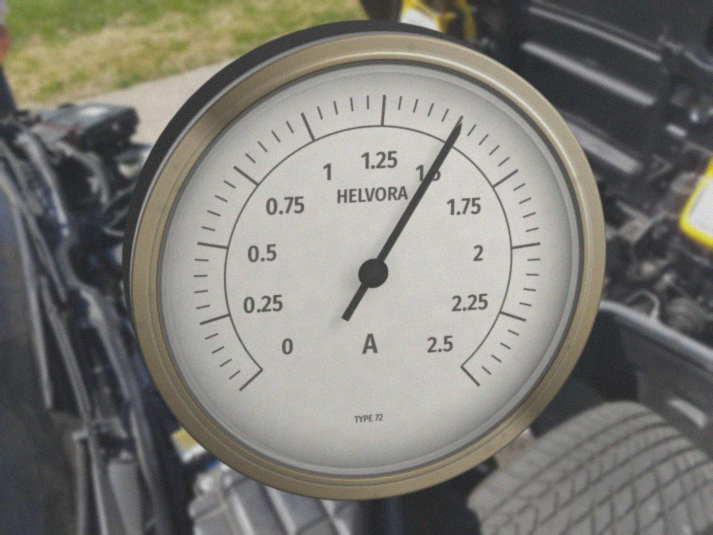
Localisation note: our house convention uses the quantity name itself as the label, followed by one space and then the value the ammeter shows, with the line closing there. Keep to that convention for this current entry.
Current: 1.5 A
